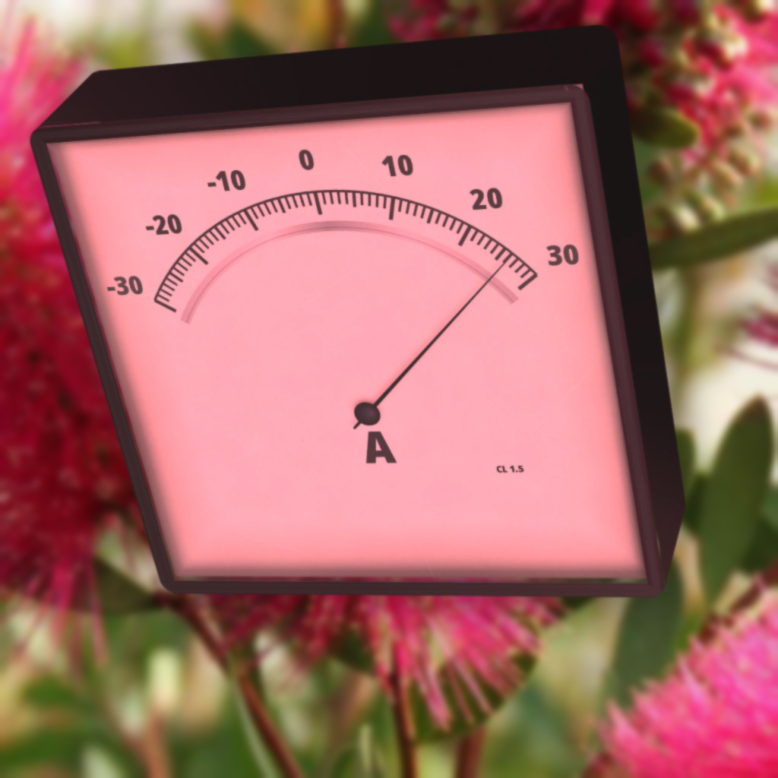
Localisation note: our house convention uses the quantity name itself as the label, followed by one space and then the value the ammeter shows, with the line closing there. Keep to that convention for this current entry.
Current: 26 A
